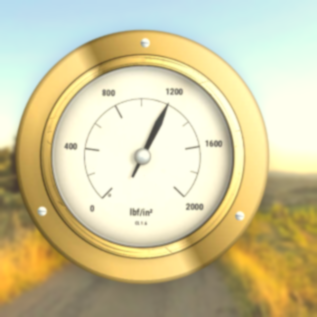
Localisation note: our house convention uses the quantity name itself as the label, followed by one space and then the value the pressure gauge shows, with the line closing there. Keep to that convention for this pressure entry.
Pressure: 1200 psi
